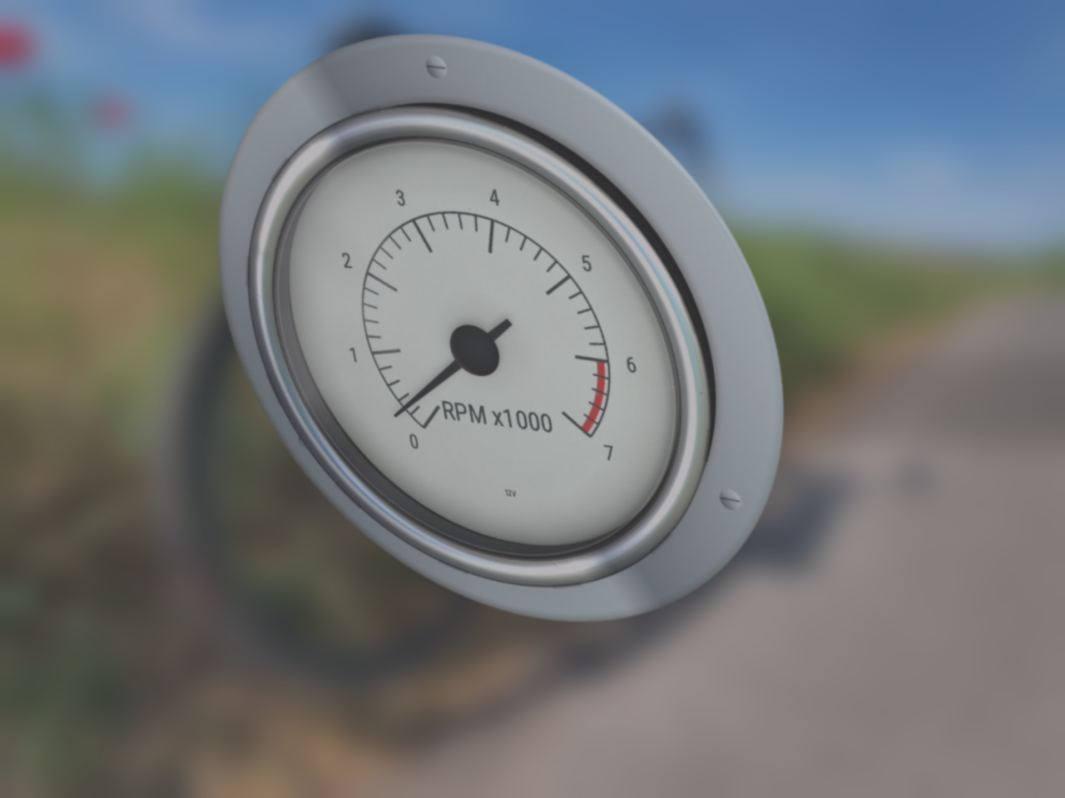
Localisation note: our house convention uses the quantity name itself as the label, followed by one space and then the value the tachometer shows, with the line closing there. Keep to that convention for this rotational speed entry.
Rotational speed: 300 rpm
